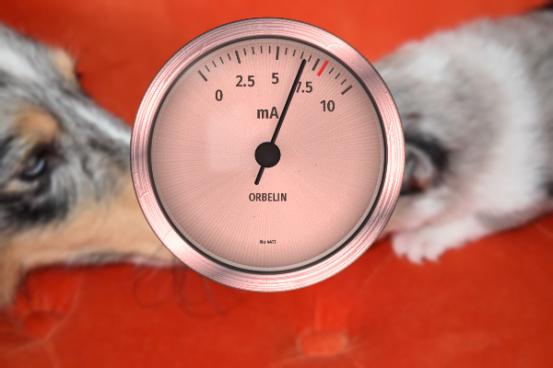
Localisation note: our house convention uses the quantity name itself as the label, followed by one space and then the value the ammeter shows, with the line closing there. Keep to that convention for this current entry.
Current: 6.75 mA
